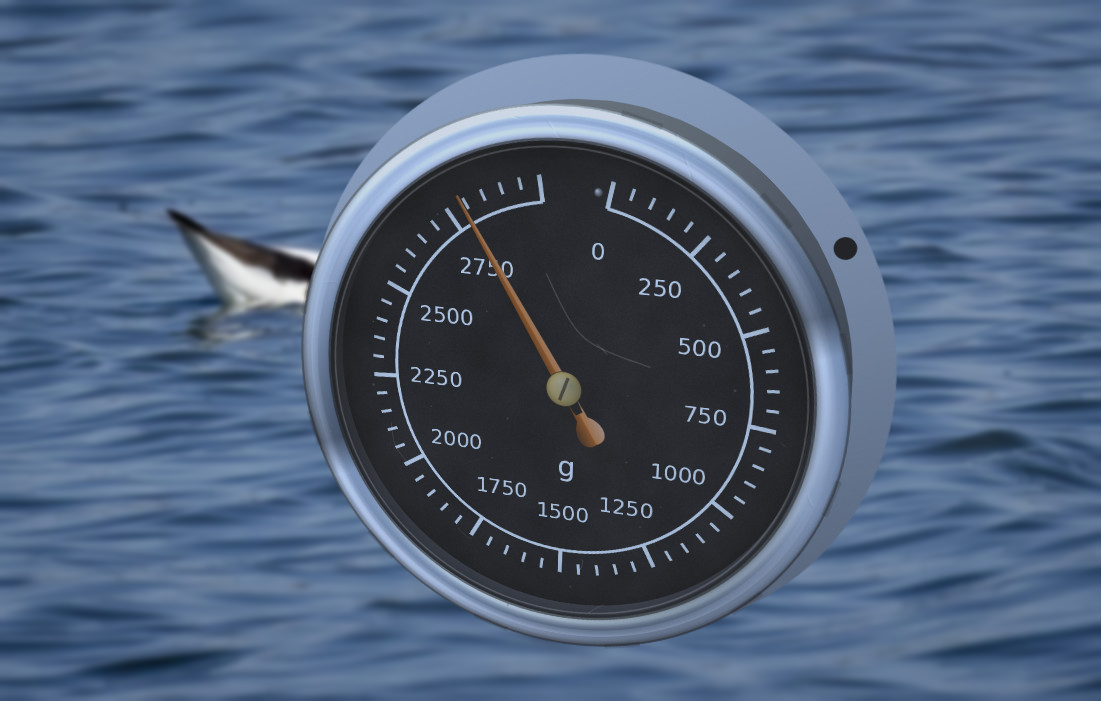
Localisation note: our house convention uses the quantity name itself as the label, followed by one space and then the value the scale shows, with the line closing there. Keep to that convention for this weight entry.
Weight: 2800 g
